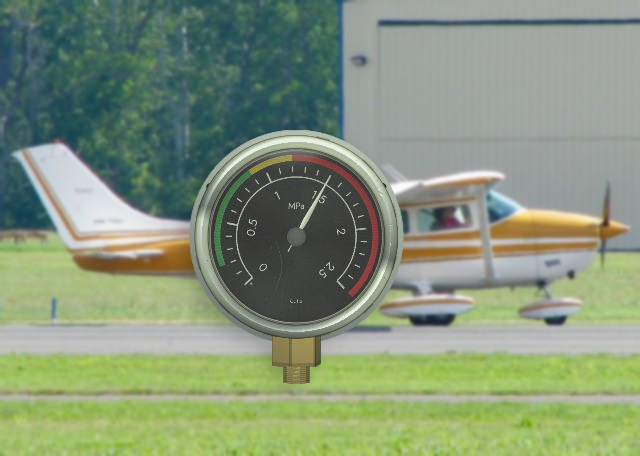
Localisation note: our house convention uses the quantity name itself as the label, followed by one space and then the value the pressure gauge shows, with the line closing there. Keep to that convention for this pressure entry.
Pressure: 1.5 MPa
